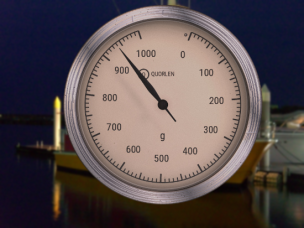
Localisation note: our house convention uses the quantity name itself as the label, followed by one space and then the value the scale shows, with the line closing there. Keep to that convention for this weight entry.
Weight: 940 g
